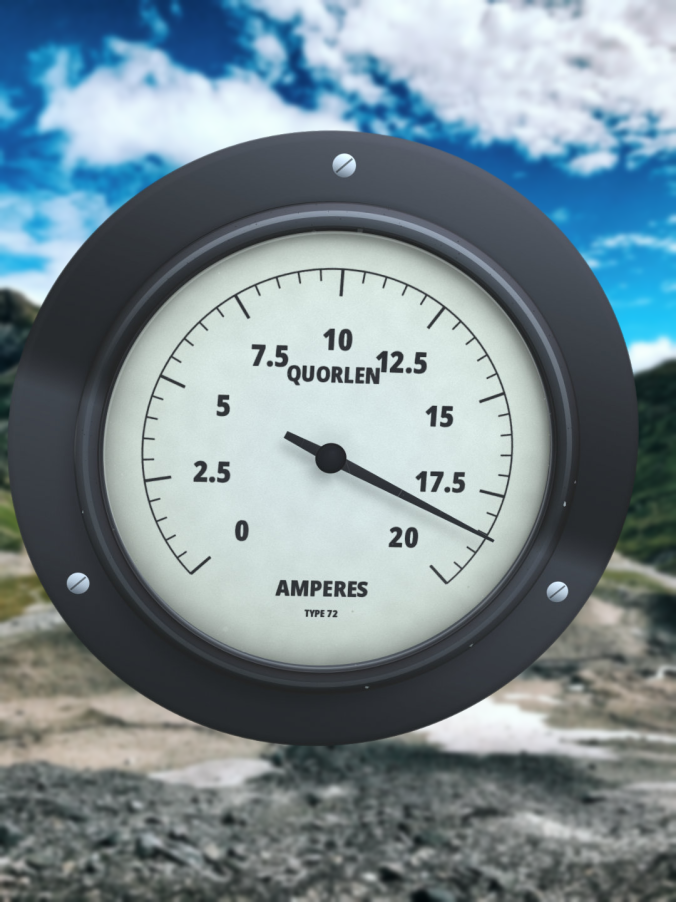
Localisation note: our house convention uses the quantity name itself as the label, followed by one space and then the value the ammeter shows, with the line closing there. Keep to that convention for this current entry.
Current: 18.5 A
